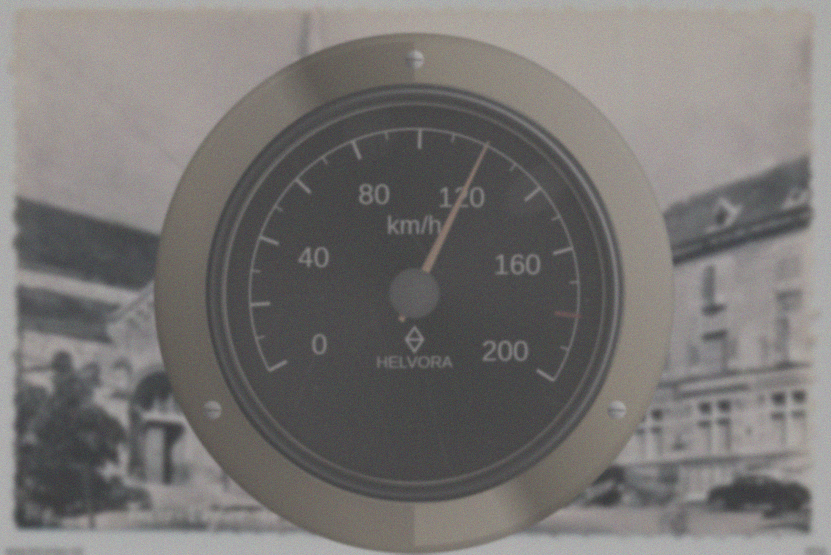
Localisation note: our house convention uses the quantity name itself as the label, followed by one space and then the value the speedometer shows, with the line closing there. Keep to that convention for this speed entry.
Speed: 120 km/h
